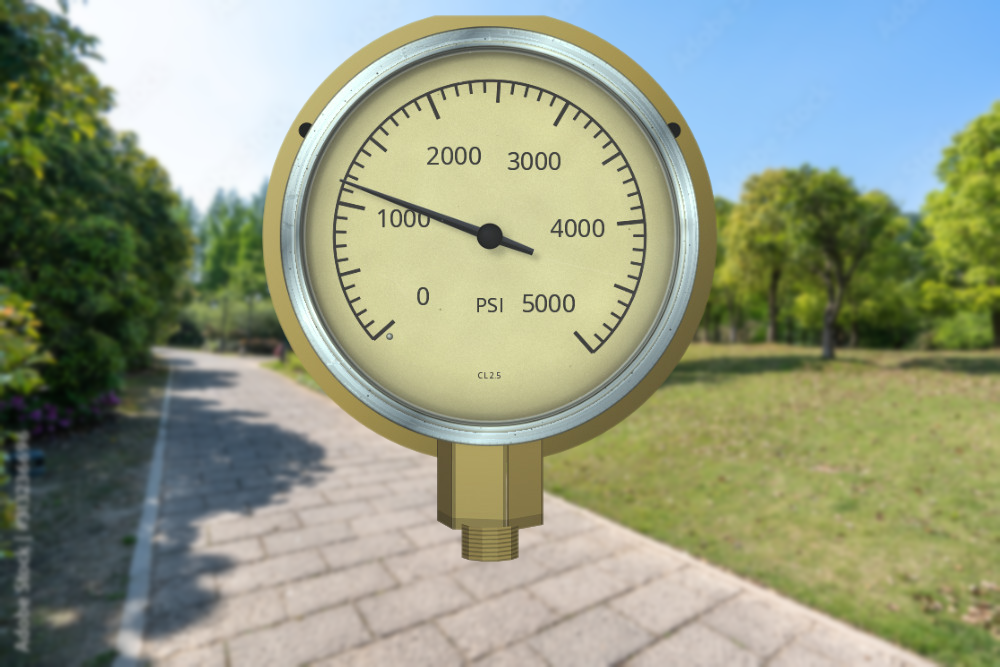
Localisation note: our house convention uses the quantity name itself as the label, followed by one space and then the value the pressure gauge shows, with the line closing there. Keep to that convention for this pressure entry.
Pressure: 1150 psi
